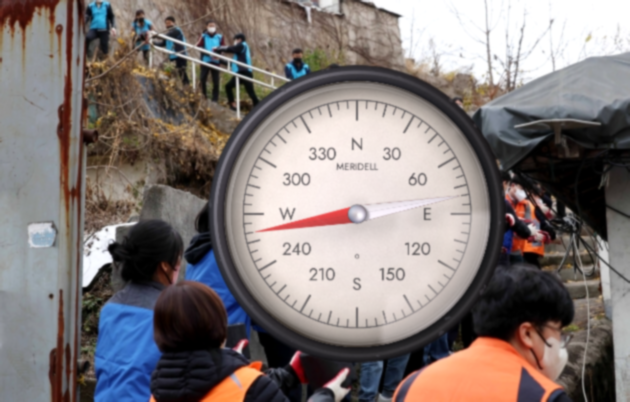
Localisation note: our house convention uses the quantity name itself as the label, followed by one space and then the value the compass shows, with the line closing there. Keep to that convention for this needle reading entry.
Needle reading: 260 °
